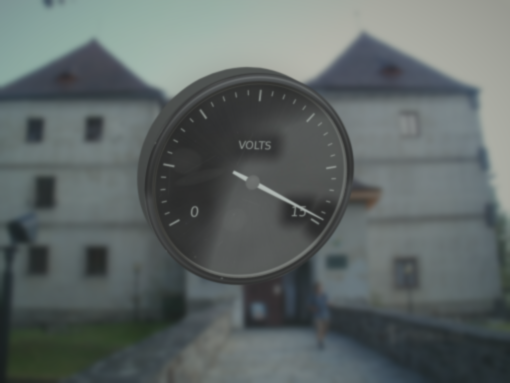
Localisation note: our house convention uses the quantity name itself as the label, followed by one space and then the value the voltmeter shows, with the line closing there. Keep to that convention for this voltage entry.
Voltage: 14.75 V
